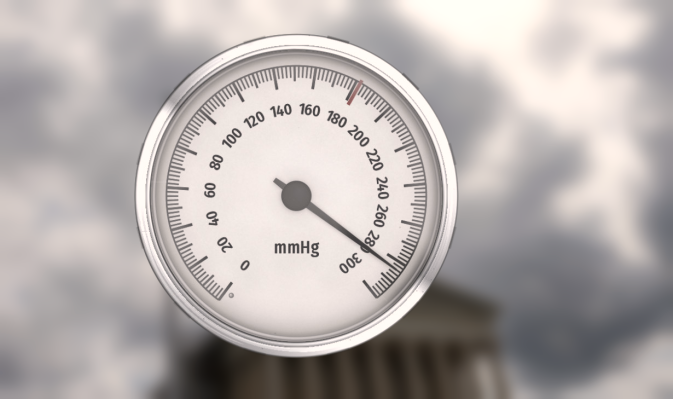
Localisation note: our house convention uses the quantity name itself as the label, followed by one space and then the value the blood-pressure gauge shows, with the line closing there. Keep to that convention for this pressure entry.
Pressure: 284 mmHg
